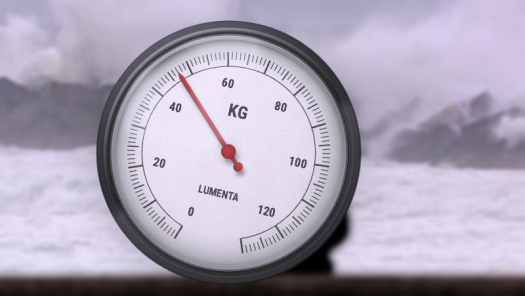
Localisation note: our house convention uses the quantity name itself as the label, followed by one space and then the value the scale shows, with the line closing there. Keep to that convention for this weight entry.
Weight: 47 kg
